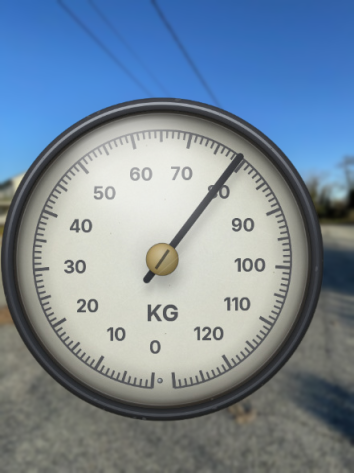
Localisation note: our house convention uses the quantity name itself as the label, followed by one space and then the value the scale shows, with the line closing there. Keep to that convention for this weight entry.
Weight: 79 kg
